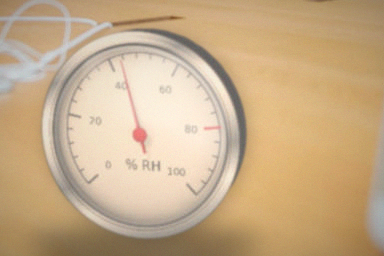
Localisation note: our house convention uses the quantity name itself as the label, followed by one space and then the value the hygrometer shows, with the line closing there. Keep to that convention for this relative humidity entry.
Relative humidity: 44 %
